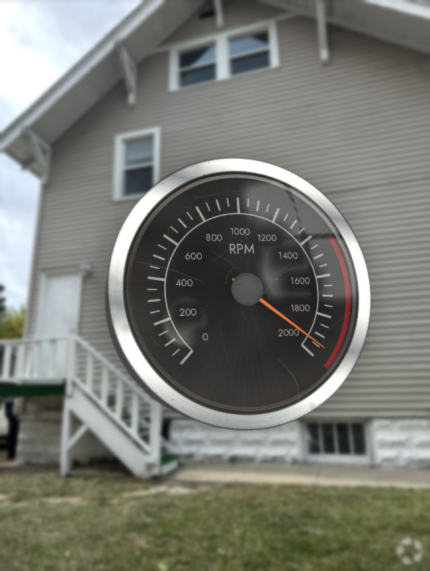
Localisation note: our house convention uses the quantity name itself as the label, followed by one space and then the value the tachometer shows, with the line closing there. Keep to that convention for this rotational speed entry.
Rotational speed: 1950 rpm
